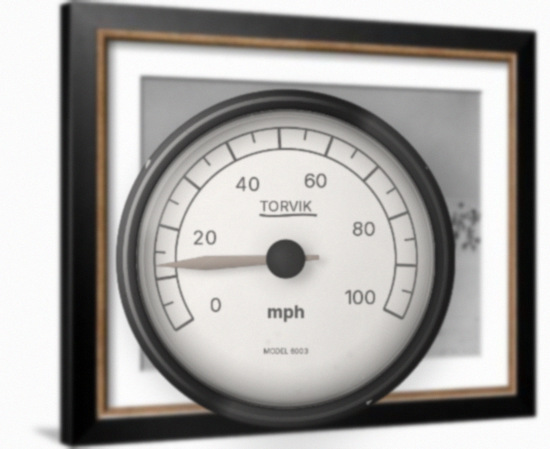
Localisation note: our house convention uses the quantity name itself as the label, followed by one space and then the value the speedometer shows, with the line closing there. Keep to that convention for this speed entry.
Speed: 12.5 mph
